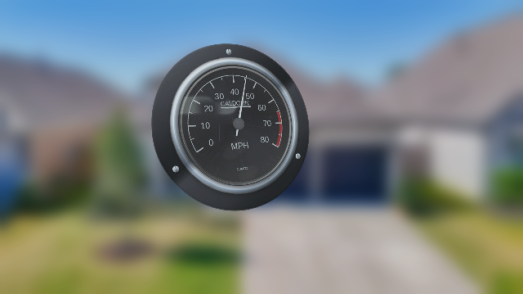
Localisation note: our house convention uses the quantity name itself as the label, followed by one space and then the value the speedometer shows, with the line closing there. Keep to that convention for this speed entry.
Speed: 45 mph
